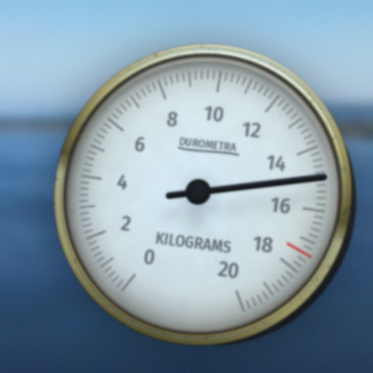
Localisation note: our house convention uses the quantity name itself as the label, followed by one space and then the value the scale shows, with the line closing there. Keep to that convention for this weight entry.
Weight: 15 kg
